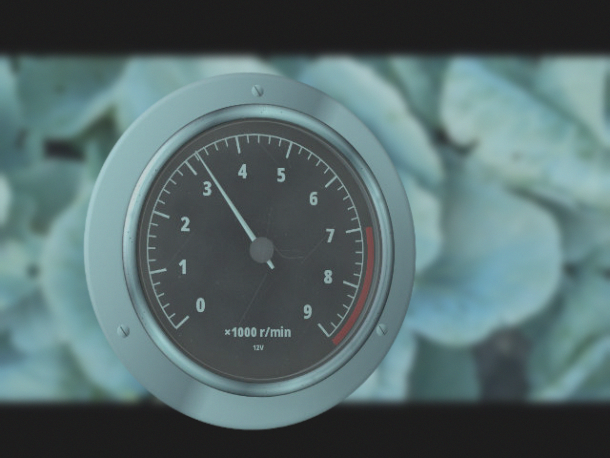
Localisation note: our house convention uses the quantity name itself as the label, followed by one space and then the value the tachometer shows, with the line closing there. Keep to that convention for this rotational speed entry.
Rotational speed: 3200 rpm
